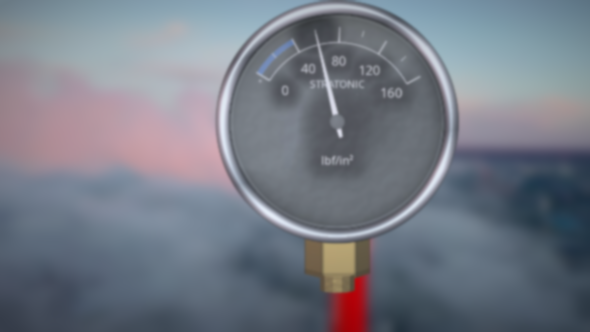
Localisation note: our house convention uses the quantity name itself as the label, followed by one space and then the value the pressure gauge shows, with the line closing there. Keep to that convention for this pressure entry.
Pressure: 60 psi
